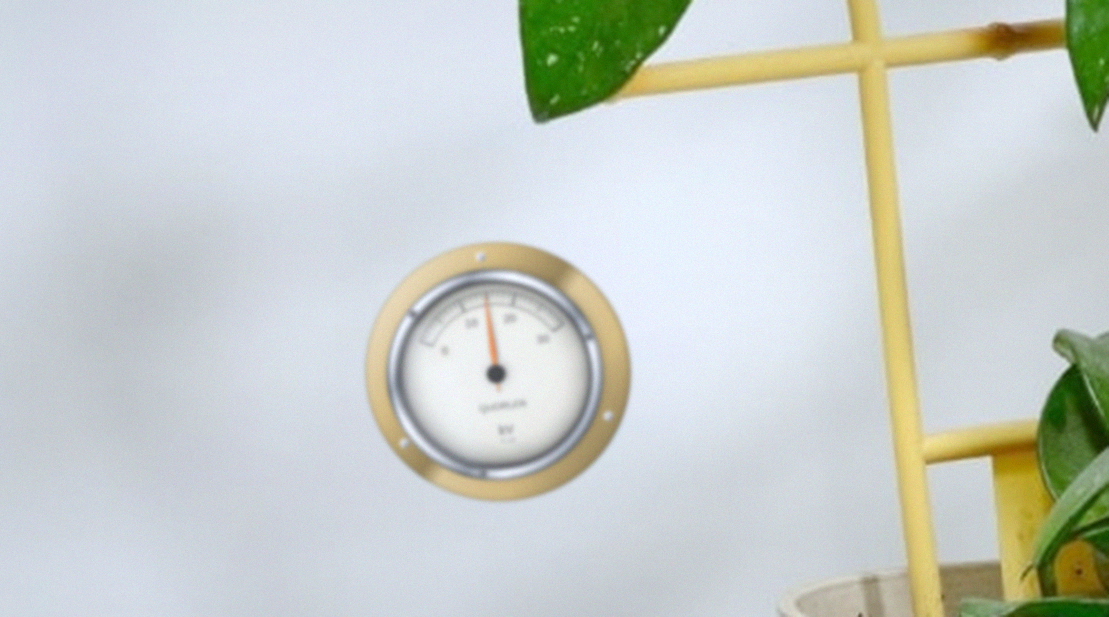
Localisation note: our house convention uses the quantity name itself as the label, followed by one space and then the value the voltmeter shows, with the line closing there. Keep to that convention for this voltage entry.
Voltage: 15 kV
